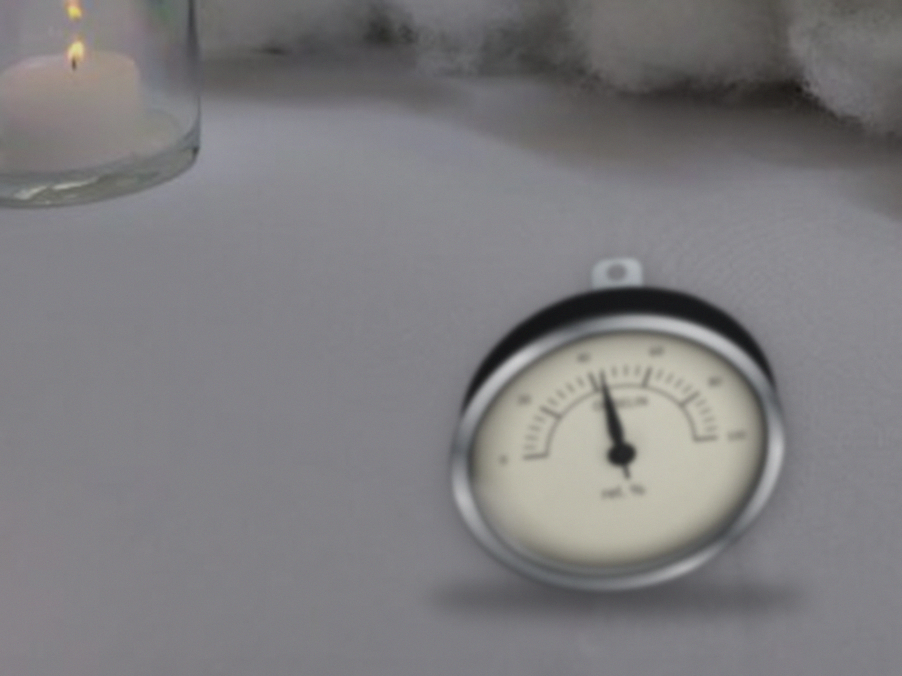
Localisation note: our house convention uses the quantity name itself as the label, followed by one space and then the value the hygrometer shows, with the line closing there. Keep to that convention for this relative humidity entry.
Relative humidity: 44 %
